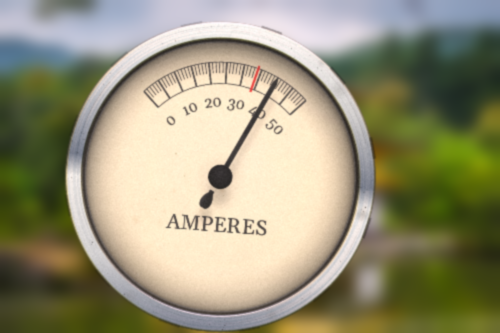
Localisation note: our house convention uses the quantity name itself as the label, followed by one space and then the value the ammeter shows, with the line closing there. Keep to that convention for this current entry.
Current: 40 A
